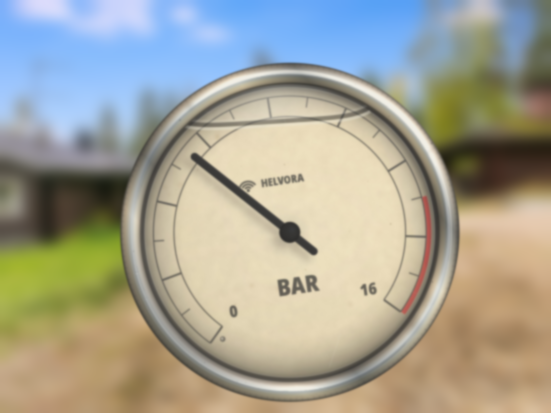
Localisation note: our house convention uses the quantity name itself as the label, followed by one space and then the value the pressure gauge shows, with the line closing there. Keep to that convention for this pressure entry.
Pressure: 5.5 bar
